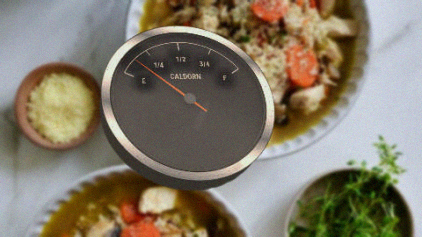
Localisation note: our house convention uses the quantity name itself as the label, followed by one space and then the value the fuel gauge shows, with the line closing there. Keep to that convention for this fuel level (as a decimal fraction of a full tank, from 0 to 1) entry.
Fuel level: 0.125
